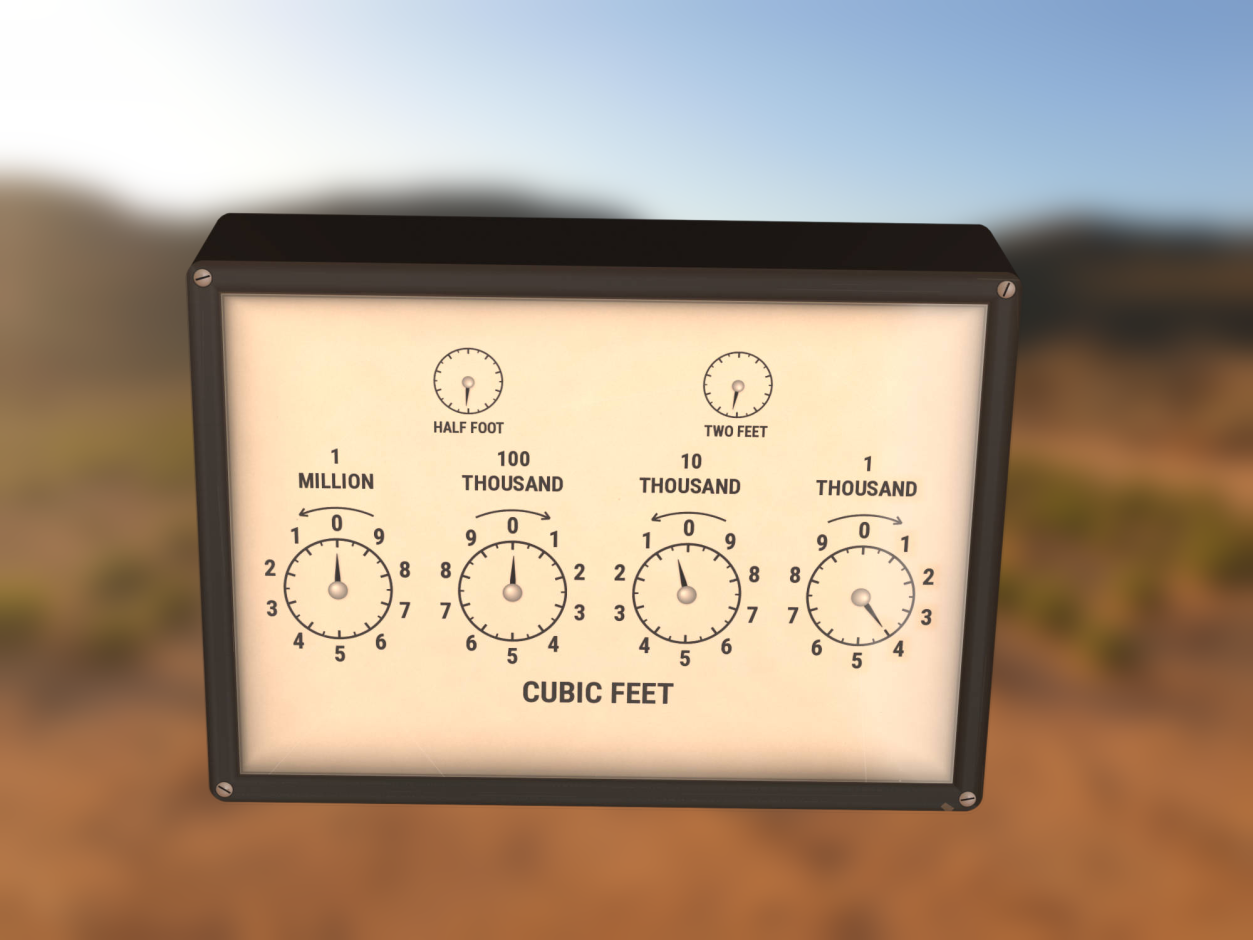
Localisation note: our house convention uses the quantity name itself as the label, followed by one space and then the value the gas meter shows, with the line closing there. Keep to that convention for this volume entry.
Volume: 400 ft³
